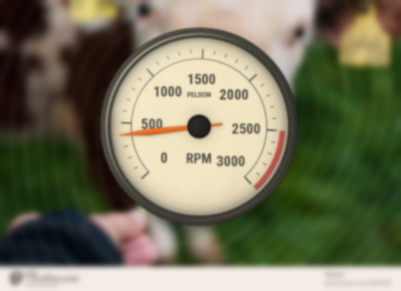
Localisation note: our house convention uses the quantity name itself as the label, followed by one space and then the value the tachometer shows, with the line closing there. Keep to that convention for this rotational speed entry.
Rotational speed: 400 rpm
